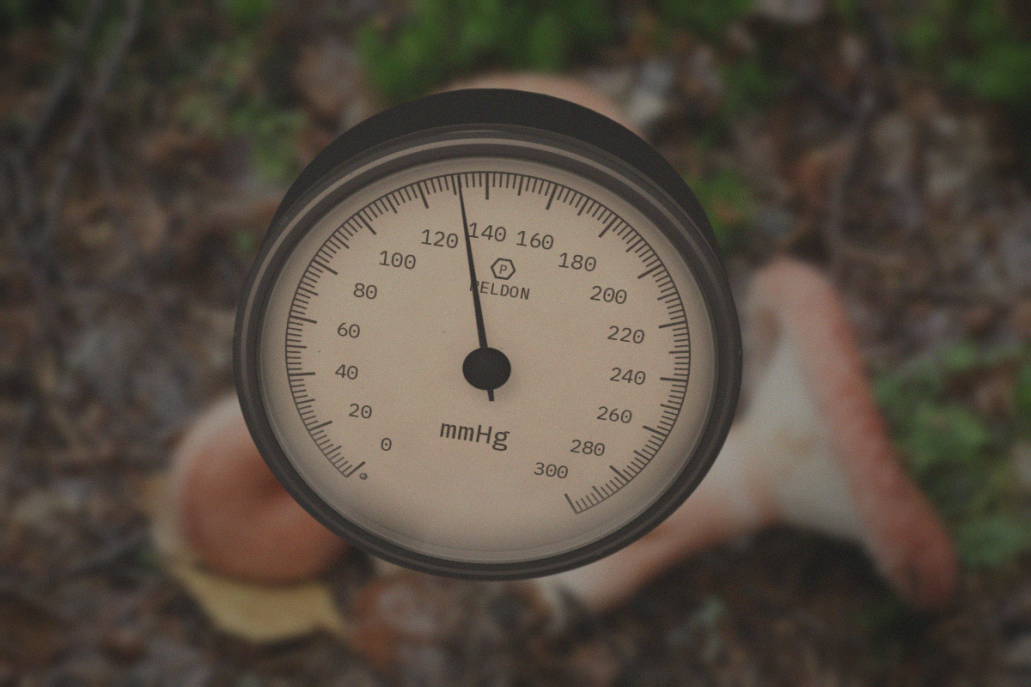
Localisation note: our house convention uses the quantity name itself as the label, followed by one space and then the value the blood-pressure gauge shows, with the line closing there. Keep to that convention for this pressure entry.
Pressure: 132 mmHg
